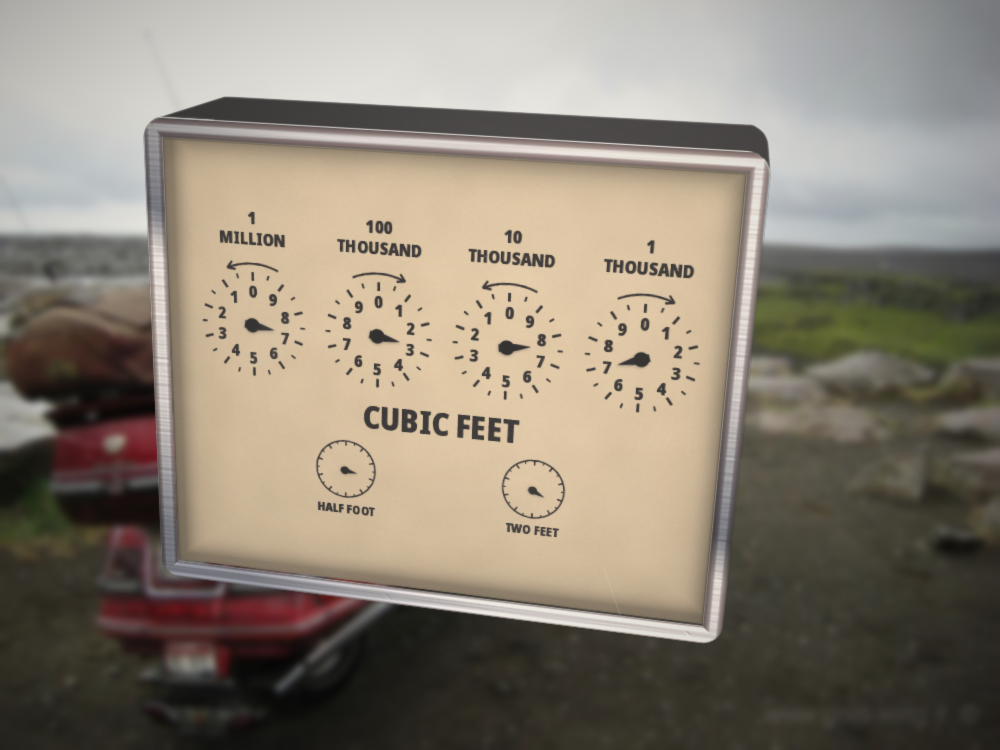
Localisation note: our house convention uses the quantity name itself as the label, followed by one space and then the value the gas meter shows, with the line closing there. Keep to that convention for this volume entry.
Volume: 727700 ft³
